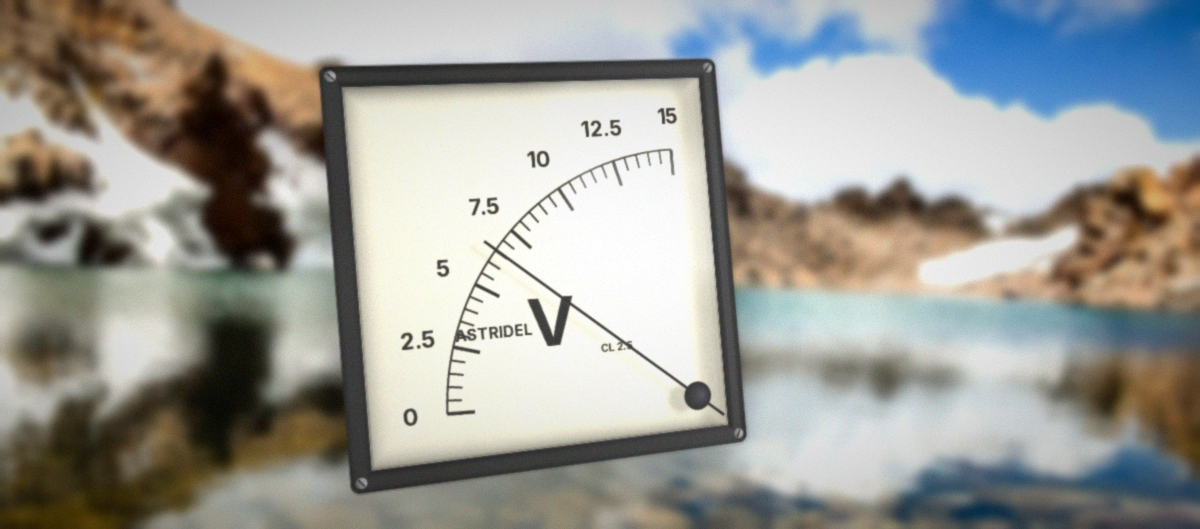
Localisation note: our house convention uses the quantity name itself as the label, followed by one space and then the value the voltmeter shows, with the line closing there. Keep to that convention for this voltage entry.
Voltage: 6.5 V
